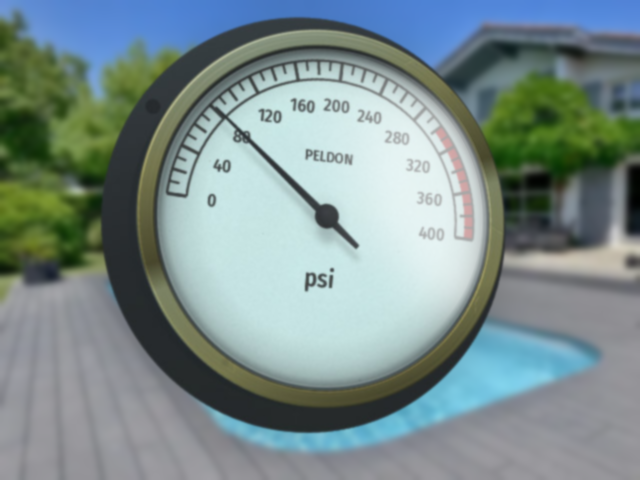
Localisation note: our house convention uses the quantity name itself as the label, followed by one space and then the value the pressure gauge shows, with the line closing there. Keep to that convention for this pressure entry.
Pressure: 80 psi
